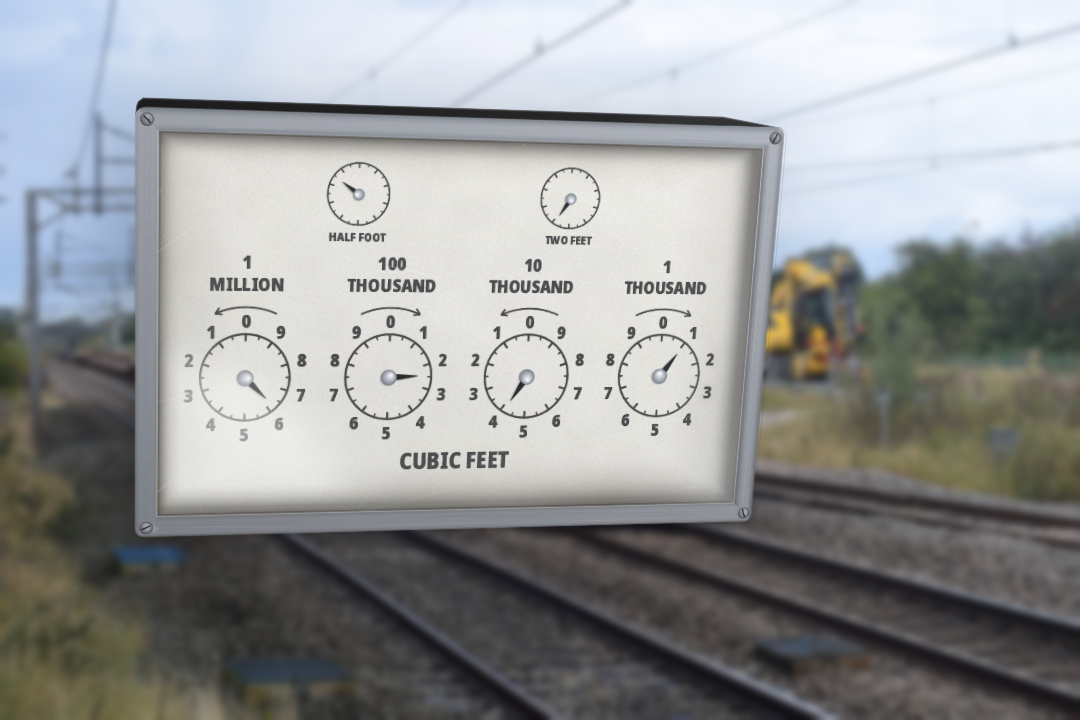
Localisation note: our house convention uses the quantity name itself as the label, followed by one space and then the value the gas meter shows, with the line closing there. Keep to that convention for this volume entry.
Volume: 624100 ft³
